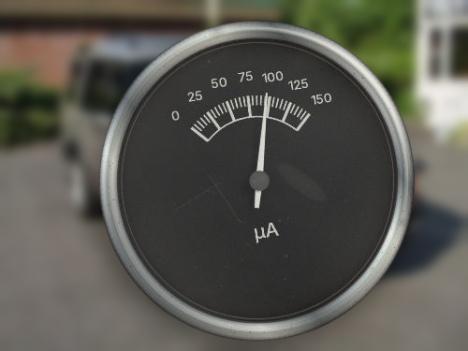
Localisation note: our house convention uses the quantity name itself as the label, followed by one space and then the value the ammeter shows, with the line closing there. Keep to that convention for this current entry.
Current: 95 µA
